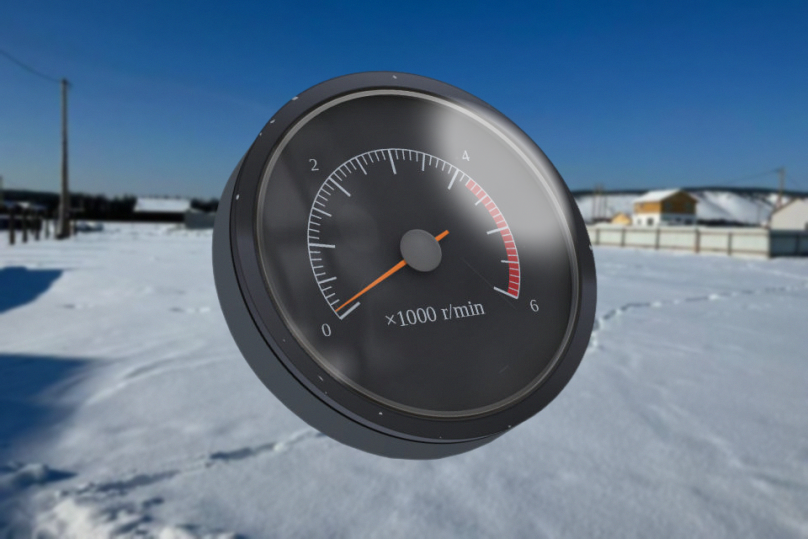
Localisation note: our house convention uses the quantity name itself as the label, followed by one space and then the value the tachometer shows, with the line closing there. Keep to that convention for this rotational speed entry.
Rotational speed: 100 rpm
